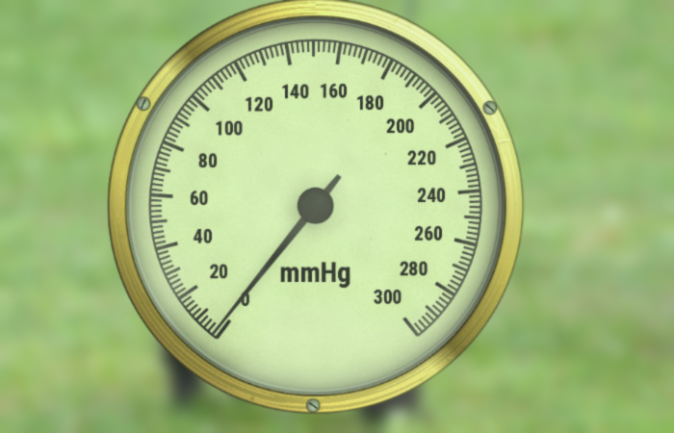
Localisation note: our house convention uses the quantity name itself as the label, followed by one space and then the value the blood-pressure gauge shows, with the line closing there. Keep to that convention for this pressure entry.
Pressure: 2 mmHg
